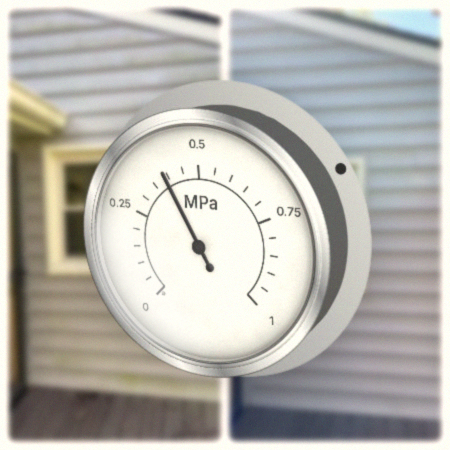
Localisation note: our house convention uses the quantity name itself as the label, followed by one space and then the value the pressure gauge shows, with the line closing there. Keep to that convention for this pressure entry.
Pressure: 0.4 MPa
